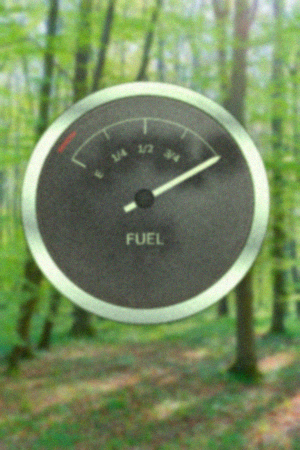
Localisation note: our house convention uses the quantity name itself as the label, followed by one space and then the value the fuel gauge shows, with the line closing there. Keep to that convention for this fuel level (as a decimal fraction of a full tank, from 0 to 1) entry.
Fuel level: 1
